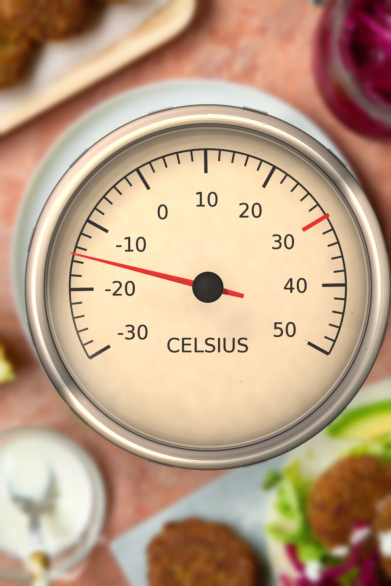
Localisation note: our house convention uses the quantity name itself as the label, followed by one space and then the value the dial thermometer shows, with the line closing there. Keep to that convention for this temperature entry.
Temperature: -15 °C
